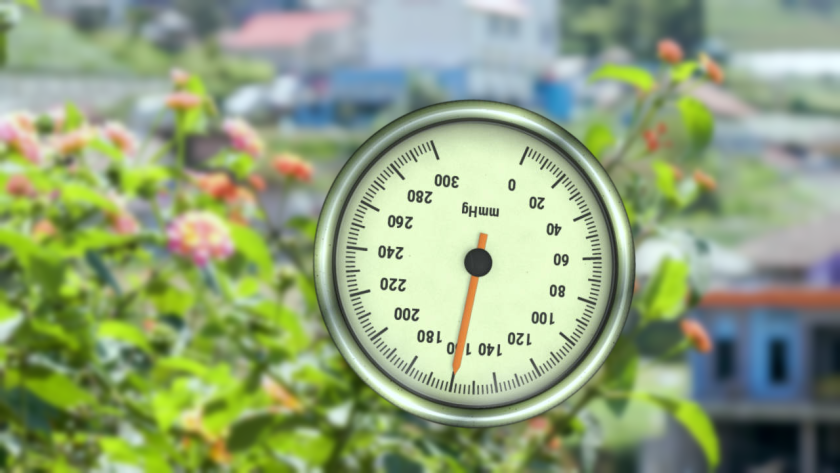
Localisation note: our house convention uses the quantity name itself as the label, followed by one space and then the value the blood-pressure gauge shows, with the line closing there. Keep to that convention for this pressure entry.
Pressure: 160 mmHg
